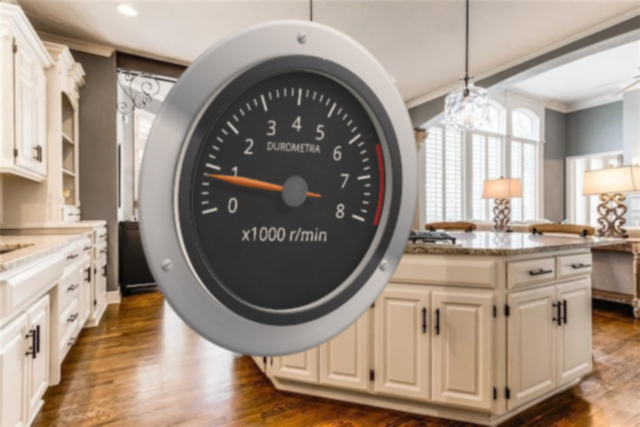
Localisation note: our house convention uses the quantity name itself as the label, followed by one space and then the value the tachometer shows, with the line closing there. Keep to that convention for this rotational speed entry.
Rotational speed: 800 rpm
